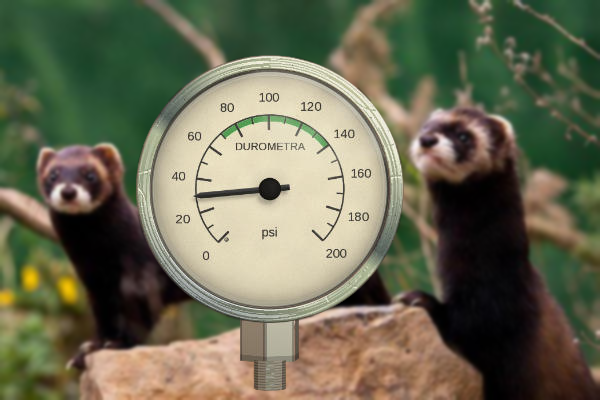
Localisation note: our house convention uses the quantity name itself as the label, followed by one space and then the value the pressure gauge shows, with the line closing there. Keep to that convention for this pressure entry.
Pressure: 30 psi
